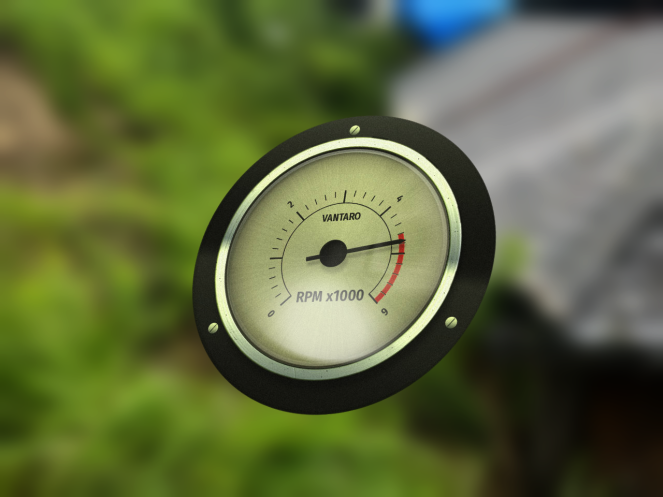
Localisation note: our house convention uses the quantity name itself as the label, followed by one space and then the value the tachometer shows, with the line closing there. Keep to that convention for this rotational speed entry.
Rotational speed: 4800 rpm
